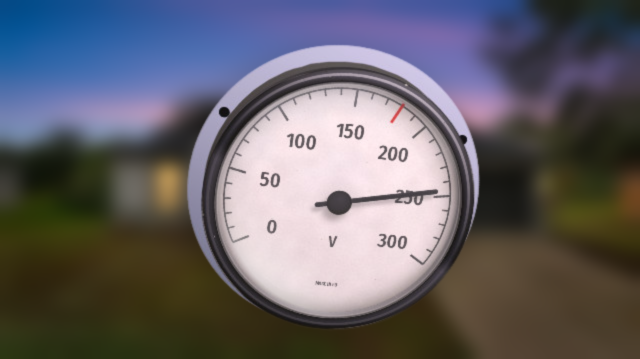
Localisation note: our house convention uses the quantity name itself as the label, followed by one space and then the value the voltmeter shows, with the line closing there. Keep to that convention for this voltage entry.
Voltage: 245 V
